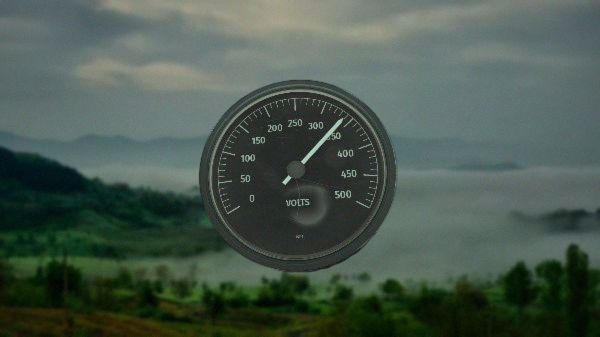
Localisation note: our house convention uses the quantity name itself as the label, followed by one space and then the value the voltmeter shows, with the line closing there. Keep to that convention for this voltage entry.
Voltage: 340 V
